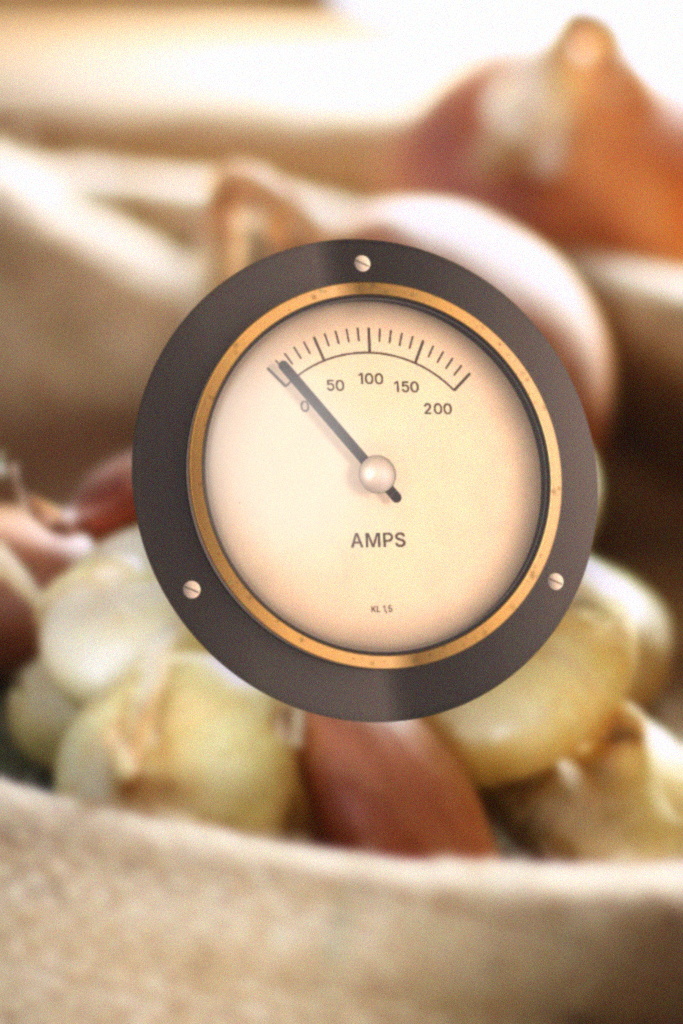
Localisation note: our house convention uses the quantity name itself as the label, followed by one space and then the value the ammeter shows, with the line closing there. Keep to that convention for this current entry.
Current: 10 A
